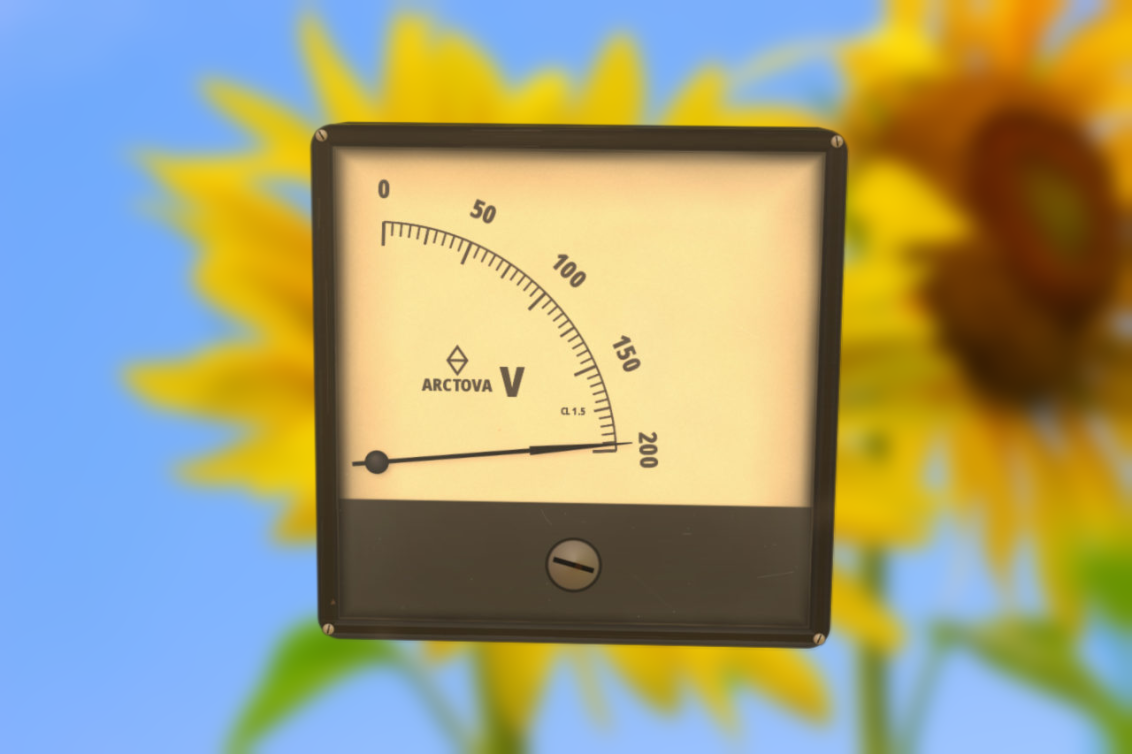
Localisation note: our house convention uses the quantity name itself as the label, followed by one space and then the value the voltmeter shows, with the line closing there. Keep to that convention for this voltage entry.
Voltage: 195 V
